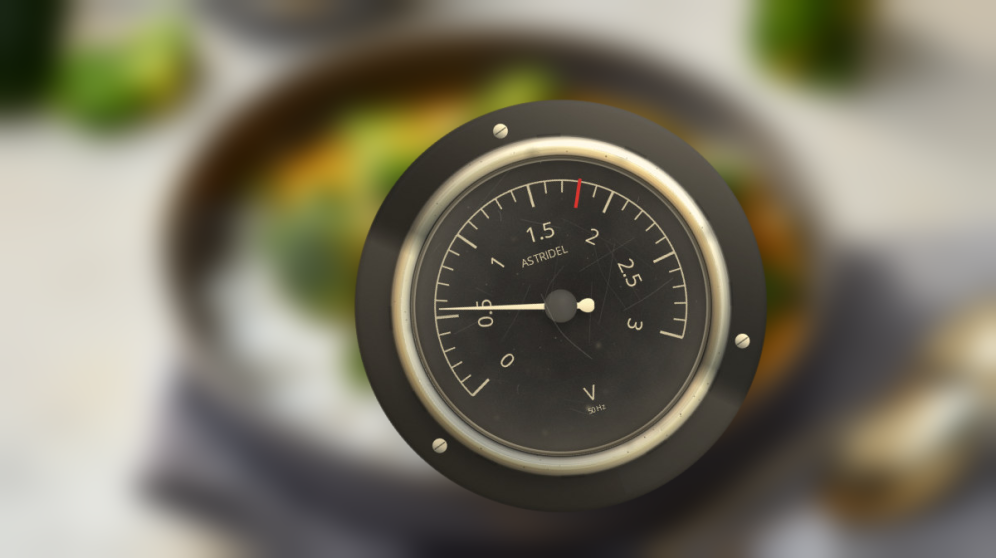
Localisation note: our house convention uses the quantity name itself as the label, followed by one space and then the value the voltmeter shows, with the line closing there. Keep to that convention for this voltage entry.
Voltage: 0.55 V
